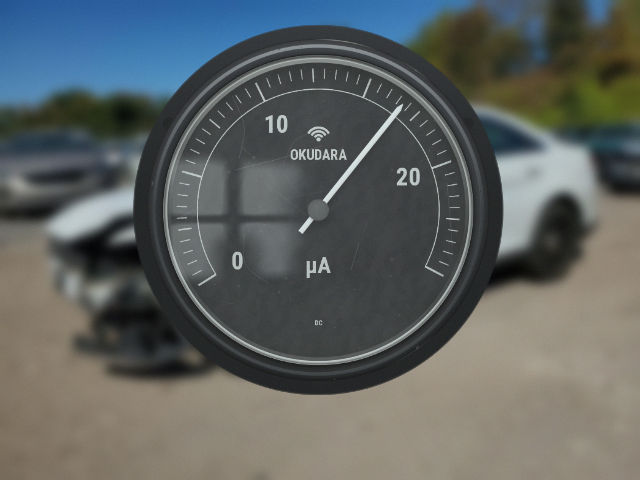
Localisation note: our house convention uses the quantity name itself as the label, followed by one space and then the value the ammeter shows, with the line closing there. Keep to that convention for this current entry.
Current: 16.75 µA
